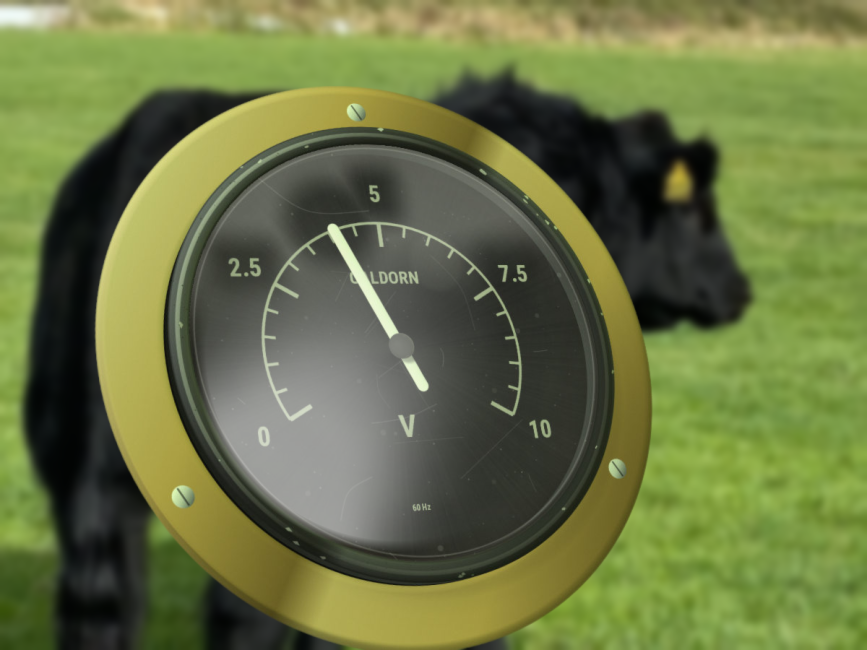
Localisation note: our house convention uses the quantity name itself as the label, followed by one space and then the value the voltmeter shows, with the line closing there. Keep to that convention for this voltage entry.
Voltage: 4 V
